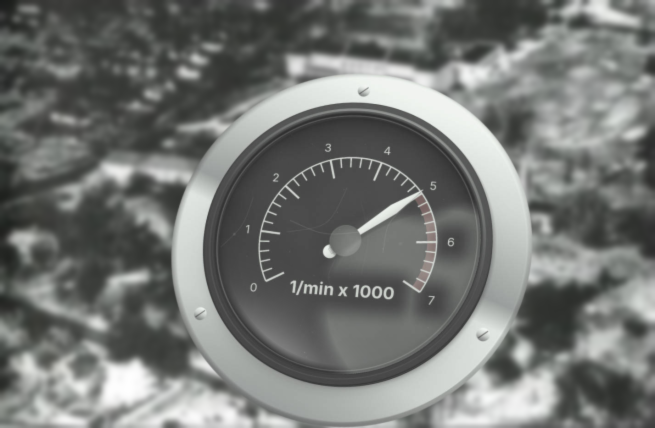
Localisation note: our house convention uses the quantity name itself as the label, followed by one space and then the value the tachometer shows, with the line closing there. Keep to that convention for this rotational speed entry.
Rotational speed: 5000 rpm
